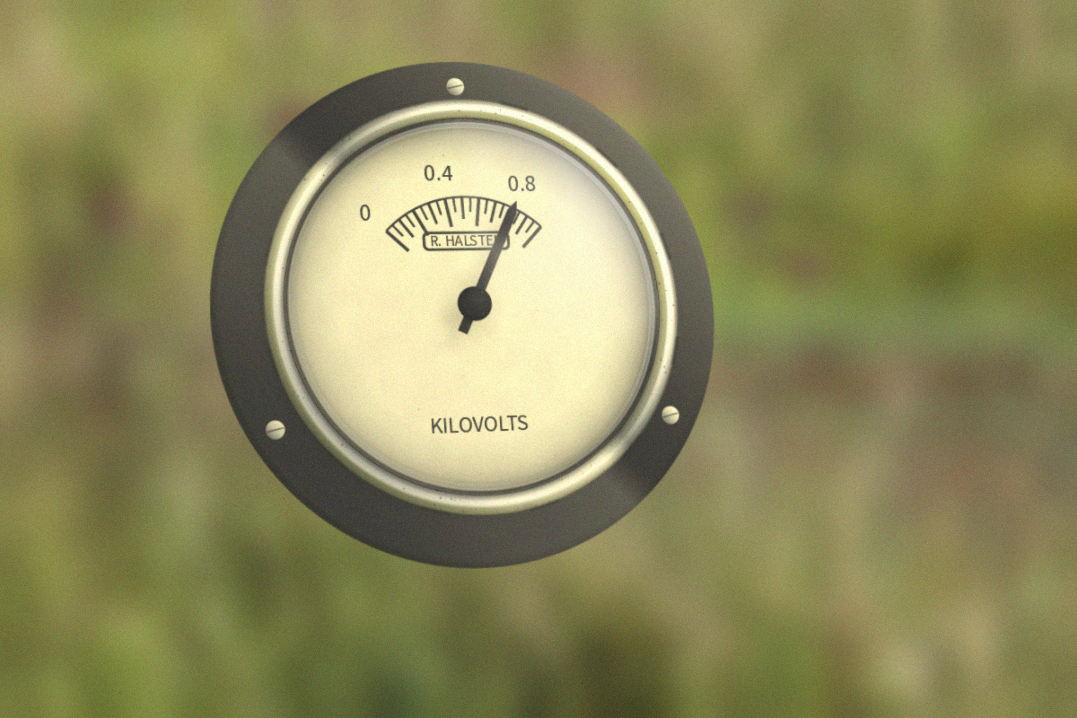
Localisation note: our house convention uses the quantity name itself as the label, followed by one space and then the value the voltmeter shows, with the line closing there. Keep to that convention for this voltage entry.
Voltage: 0.8 kV
